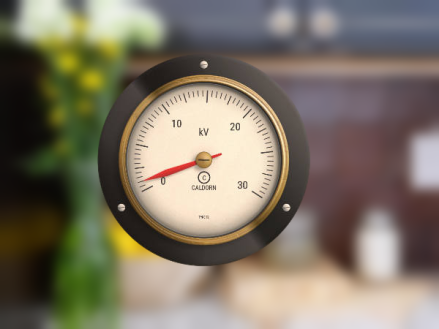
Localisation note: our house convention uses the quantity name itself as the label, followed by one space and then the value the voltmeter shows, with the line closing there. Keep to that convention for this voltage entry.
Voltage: 1 kV
